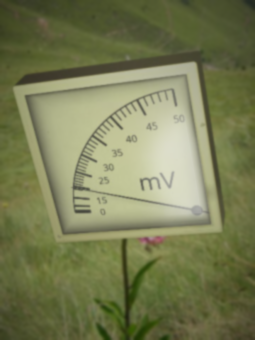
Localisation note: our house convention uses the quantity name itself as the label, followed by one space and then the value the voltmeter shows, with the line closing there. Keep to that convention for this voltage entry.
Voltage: 20 mV
